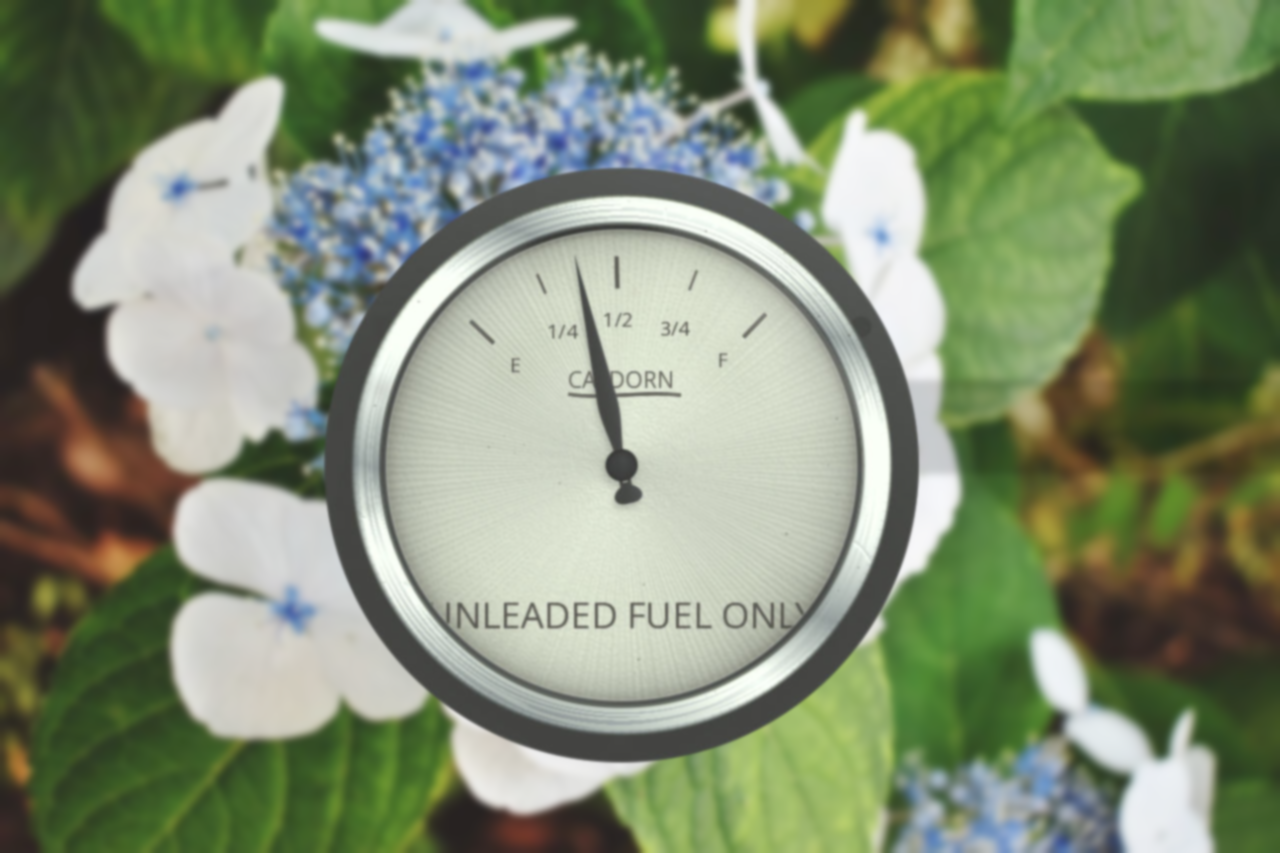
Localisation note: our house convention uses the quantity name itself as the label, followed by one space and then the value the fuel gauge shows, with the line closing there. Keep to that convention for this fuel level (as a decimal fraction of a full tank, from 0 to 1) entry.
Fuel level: 0.375
